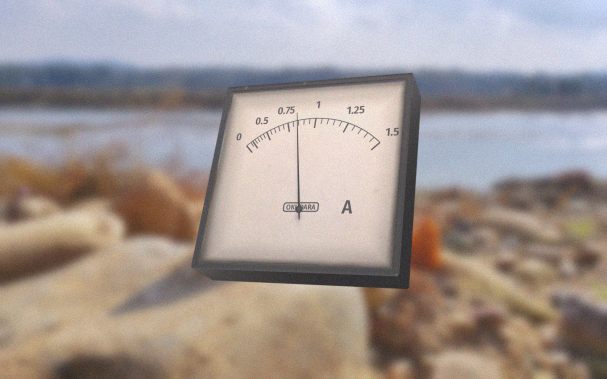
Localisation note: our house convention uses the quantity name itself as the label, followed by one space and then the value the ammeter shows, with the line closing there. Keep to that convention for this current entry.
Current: 0.85 A
